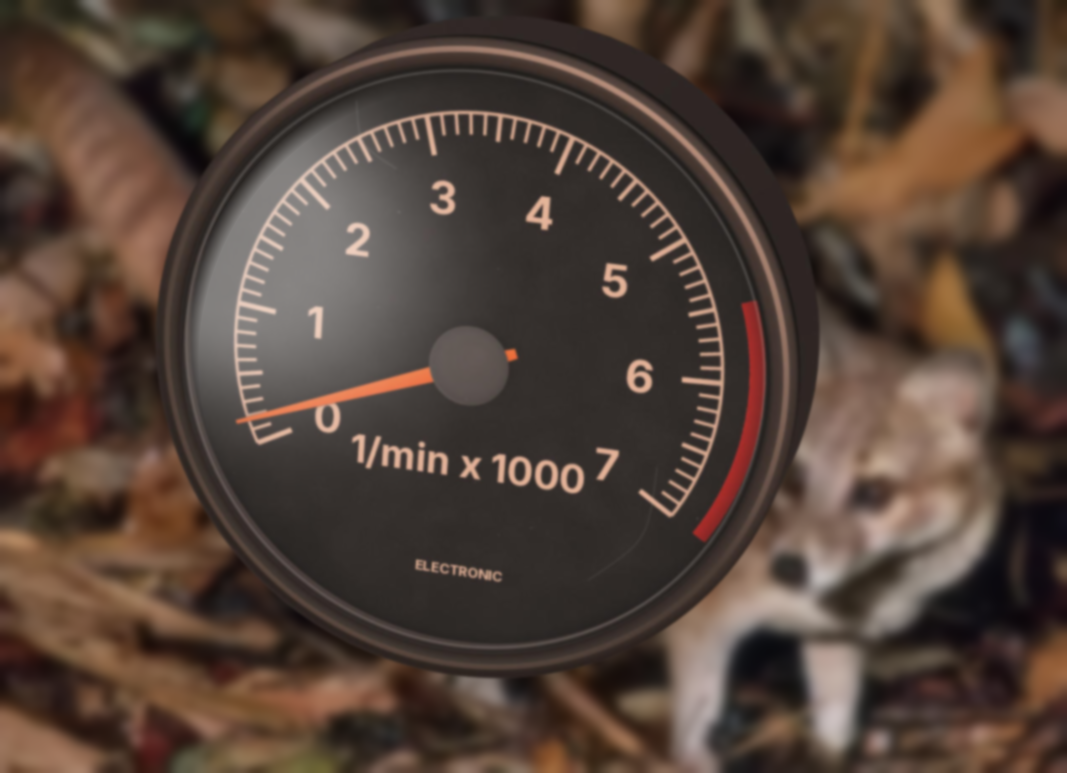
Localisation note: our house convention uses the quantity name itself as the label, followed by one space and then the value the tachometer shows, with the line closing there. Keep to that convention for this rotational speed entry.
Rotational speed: 200 rpm
